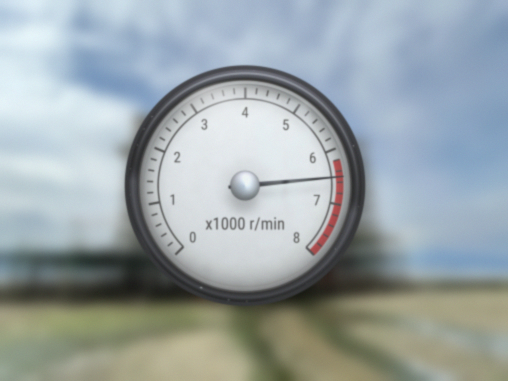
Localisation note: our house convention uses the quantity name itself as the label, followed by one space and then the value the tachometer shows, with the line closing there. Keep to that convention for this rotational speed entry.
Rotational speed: 6500 rpm
